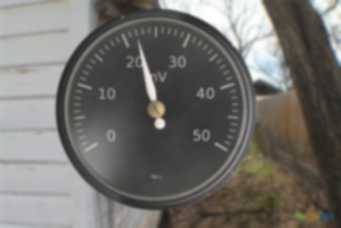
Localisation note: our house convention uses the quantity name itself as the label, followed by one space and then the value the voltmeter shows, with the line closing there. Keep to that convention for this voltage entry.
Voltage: 22 mV
